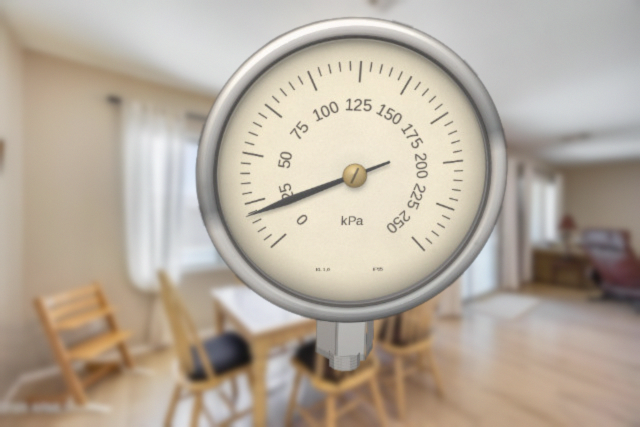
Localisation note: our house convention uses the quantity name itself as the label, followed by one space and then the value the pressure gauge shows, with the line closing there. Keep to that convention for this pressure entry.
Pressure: 20 kPa
